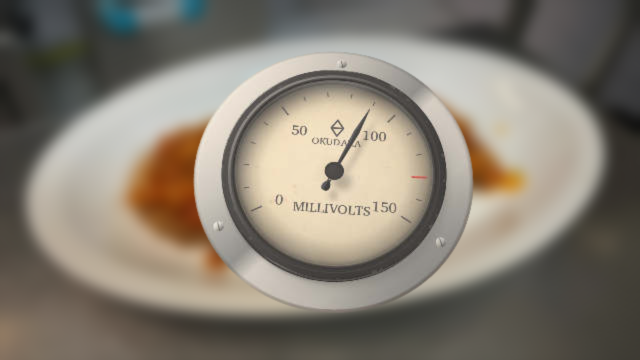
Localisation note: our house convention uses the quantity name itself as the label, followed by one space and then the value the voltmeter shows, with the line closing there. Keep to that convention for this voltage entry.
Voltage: 90 mV
